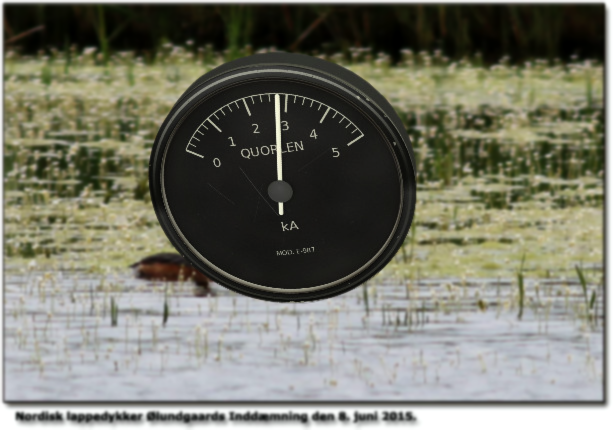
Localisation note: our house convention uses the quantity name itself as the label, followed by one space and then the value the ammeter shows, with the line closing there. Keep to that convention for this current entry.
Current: 2.8 kA
